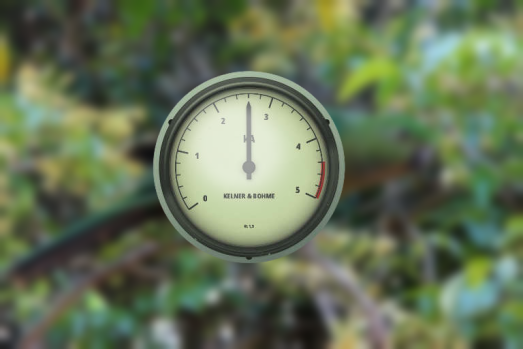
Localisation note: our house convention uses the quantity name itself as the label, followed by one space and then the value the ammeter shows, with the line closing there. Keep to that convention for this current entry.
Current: 2.6 kA
